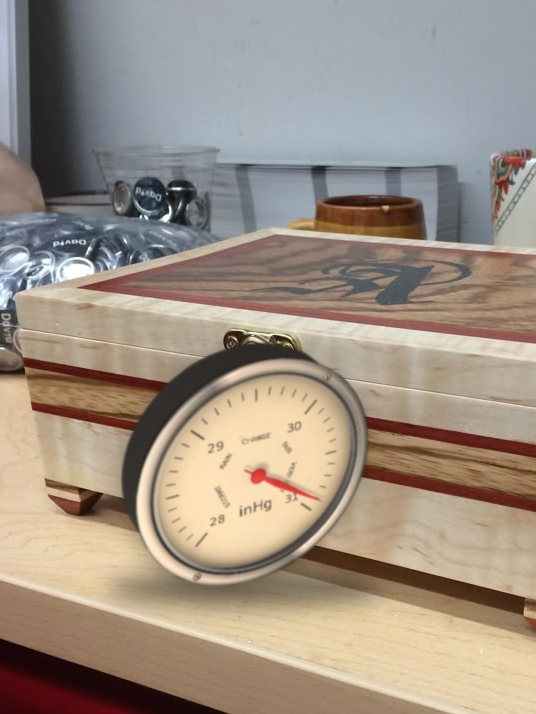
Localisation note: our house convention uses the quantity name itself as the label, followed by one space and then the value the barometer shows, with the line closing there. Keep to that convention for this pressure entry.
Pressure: 30.9 inHg
